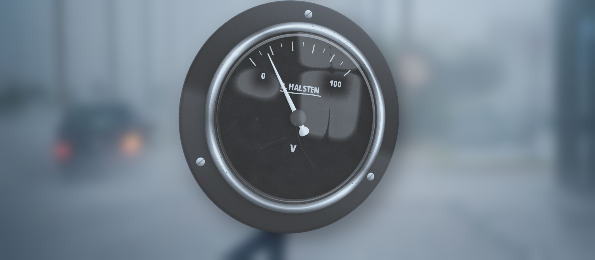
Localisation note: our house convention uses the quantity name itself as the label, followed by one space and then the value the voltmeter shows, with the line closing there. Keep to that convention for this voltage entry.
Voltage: 15 V
